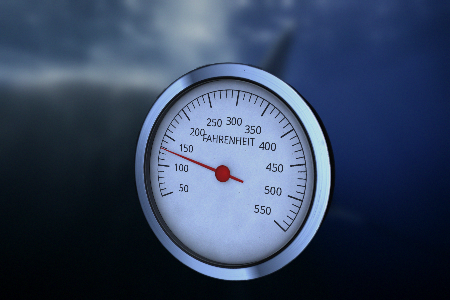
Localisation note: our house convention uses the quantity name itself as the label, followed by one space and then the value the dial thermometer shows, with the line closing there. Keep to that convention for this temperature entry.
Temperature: 130 °F
